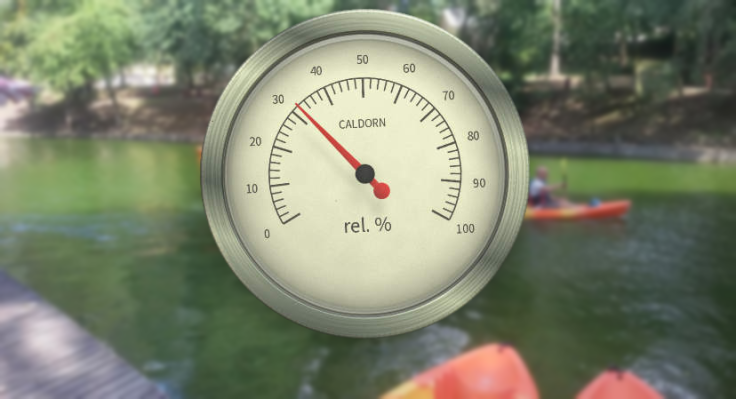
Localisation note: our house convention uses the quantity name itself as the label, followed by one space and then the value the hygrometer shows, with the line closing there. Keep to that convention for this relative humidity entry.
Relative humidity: 32 %
